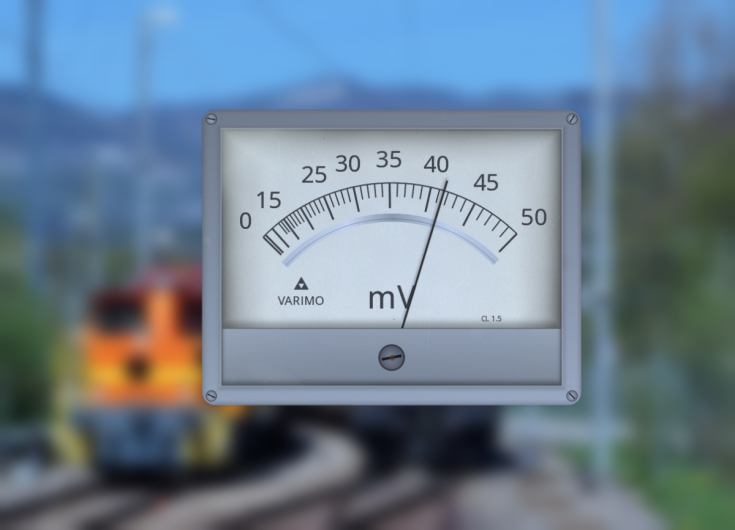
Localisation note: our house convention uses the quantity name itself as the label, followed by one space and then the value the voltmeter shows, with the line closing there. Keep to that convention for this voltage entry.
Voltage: 41.5 mV
